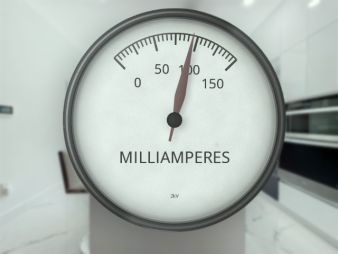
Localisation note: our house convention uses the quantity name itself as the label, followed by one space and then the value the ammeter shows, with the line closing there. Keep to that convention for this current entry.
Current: 95 mA
